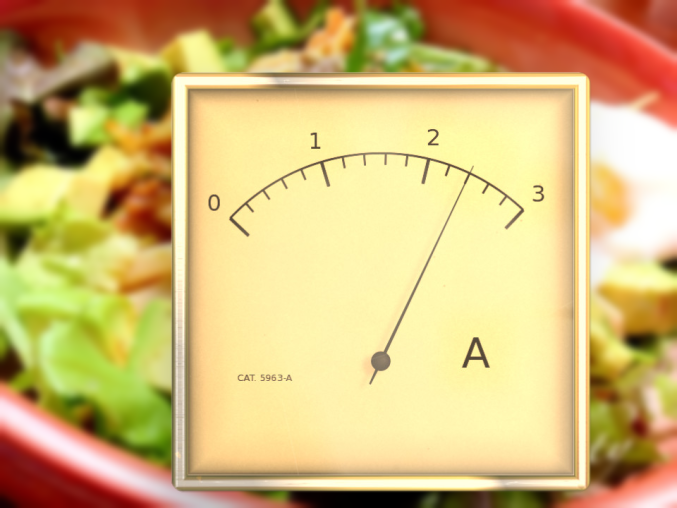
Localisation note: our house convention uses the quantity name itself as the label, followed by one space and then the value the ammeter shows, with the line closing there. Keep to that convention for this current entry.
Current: 2.4 A
